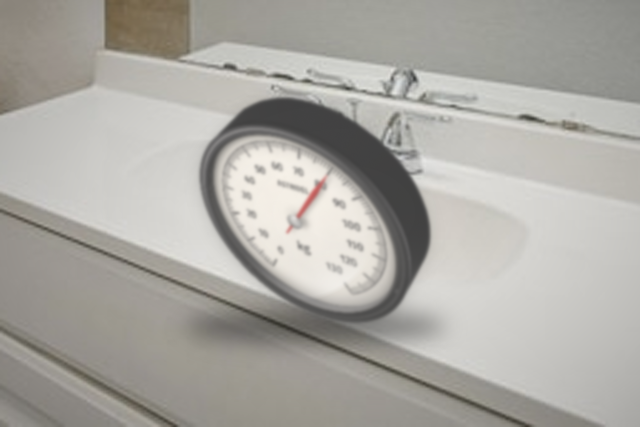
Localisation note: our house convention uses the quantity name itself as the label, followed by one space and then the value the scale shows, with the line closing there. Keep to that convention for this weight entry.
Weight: 80 kg
